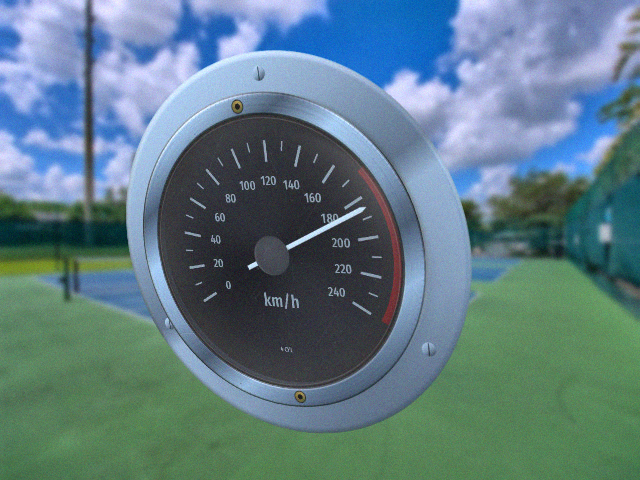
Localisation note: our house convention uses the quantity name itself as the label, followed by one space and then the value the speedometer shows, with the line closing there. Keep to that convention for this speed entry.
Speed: 185 km/h
